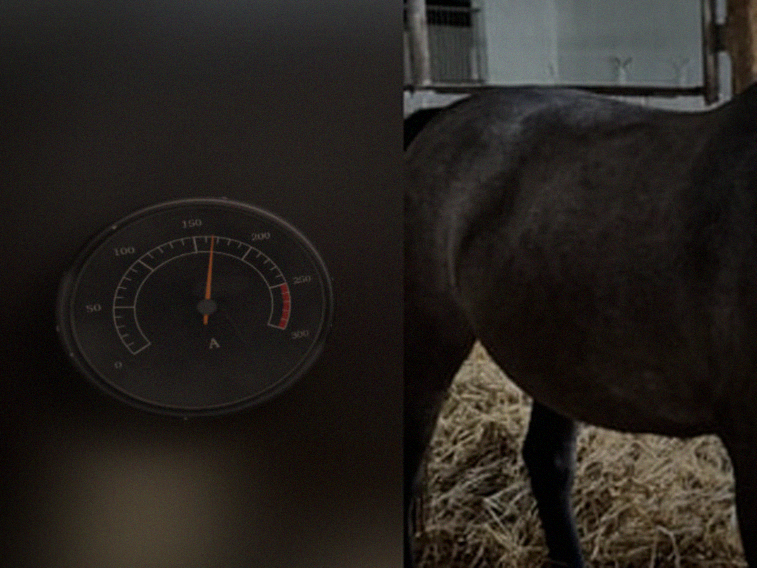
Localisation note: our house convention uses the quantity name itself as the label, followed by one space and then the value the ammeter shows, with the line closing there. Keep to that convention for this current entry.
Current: 165 A
